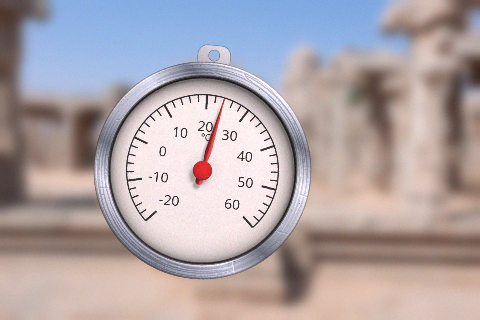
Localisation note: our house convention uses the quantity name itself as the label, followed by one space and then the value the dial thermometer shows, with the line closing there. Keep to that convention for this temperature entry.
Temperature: 24 °C
